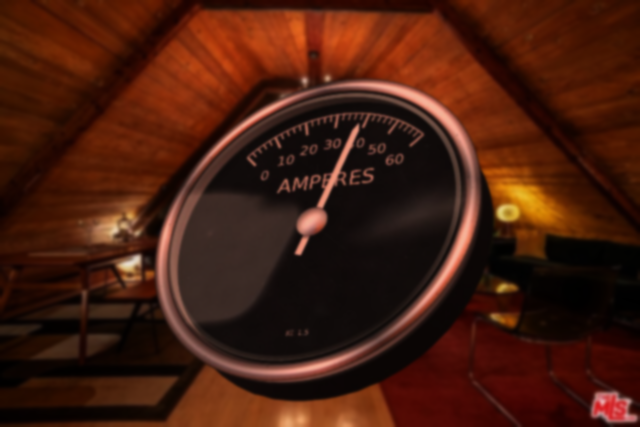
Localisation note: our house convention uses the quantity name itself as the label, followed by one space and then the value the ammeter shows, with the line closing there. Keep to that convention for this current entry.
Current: 40 A
